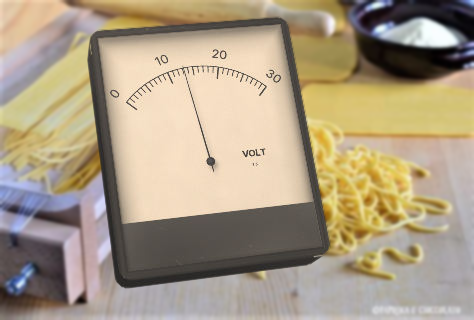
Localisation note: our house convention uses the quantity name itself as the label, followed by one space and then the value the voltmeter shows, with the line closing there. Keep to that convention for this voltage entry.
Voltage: 13 V
